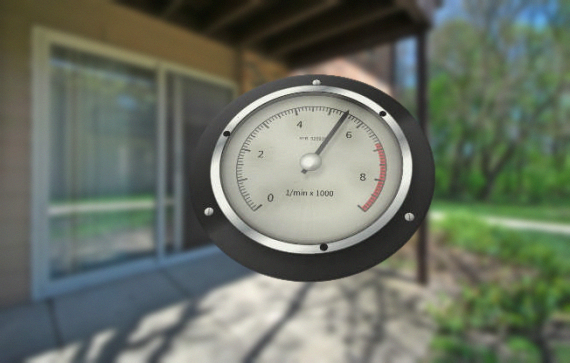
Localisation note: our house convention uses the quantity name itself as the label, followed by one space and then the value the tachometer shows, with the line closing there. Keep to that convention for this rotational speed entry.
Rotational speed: 5500 rpm
